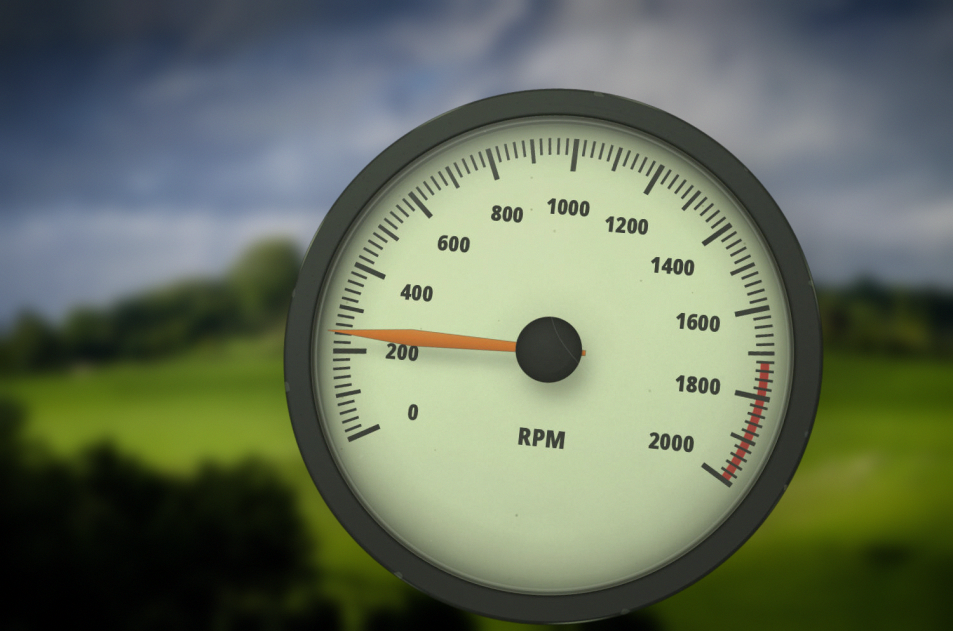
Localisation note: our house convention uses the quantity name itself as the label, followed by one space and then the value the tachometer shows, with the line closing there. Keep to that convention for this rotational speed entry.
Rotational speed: 240 rpm
